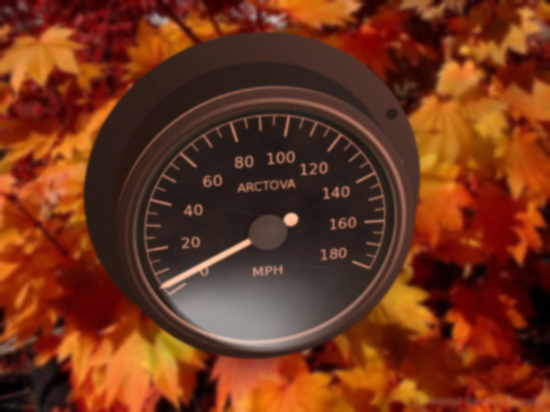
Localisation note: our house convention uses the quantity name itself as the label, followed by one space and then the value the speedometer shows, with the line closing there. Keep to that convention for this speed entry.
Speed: 5 mph
